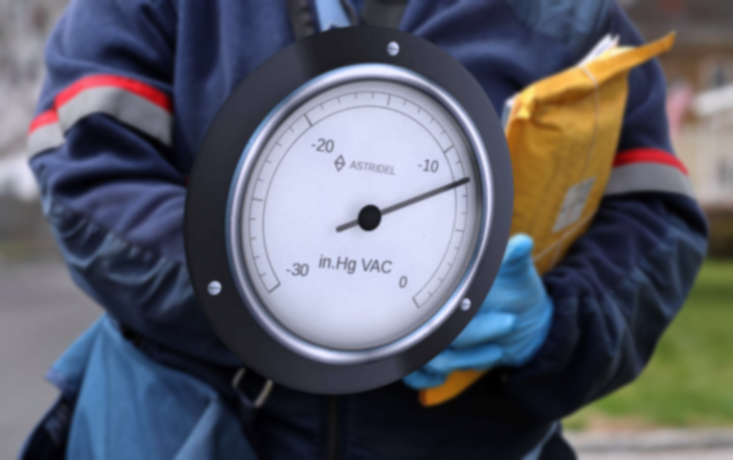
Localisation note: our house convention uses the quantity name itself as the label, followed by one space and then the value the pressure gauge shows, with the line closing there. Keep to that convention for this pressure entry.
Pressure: -8 inHg
